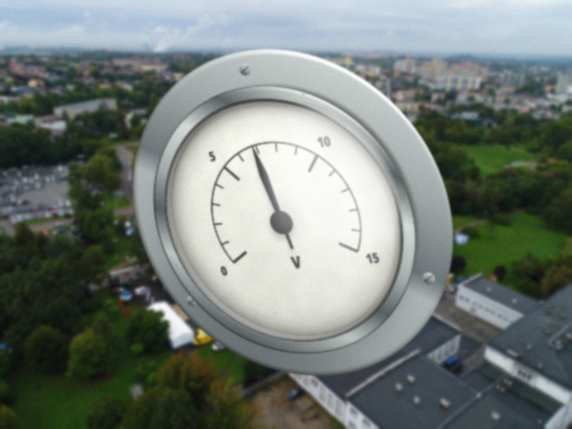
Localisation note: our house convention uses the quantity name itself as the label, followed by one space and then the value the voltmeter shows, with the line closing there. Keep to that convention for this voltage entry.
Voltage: 7 V
